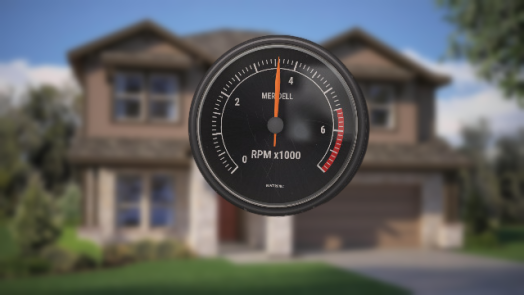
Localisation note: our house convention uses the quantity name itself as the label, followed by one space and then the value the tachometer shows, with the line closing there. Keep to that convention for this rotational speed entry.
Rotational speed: 3600 rpm
